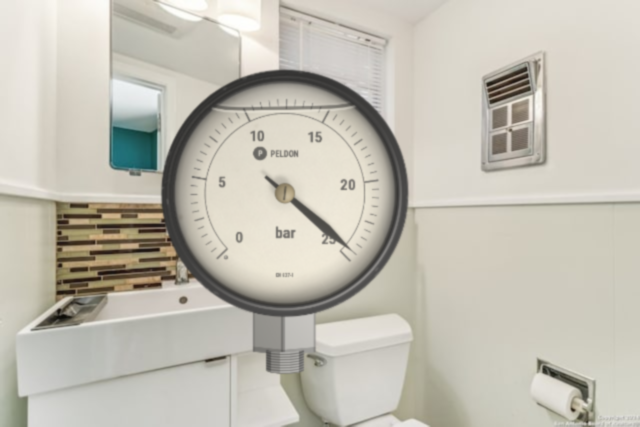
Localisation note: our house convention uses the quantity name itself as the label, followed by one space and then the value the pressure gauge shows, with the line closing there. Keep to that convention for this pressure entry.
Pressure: 24.5 bar
